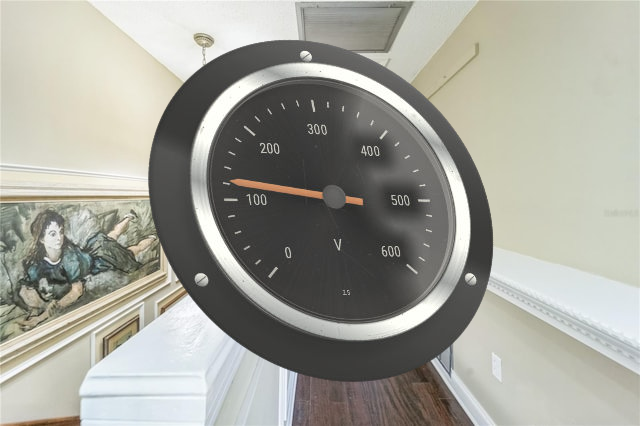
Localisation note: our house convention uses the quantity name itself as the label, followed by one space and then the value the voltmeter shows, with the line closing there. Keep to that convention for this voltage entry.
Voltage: 120 V
